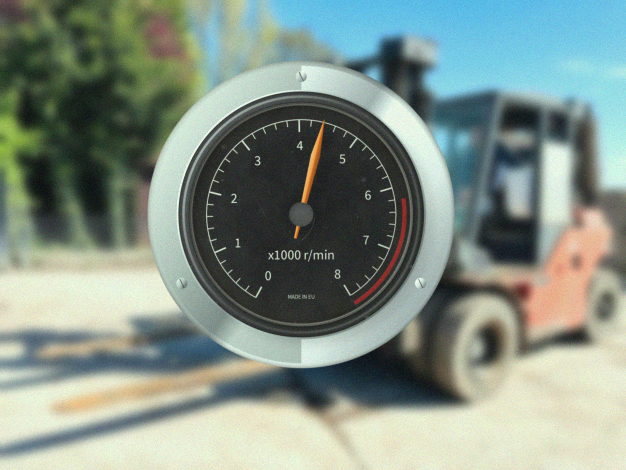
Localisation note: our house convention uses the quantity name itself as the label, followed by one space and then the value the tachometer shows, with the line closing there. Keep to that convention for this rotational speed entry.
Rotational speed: 4400 rpm
